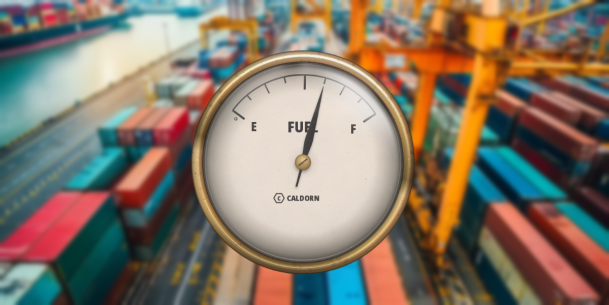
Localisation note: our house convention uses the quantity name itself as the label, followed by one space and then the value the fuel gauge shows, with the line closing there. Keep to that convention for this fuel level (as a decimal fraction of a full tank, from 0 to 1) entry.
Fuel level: 0.625
